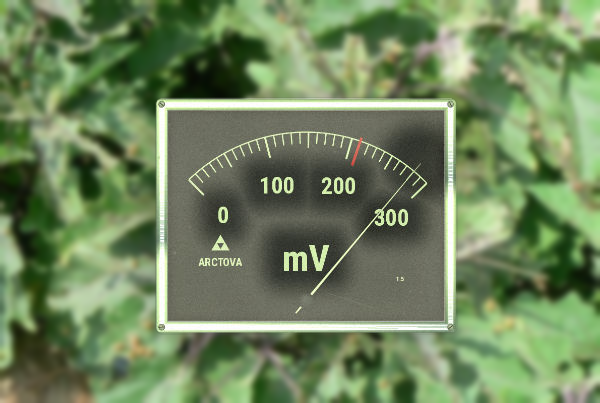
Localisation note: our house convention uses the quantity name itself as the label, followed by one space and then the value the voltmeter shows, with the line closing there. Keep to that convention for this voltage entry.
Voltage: 280 mV
